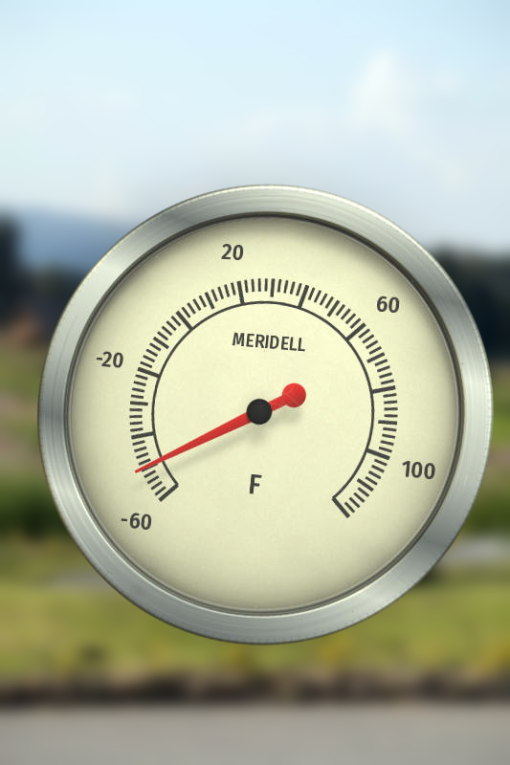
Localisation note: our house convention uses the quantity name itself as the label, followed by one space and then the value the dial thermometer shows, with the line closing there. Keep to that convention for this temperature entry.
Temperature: -50 °F
